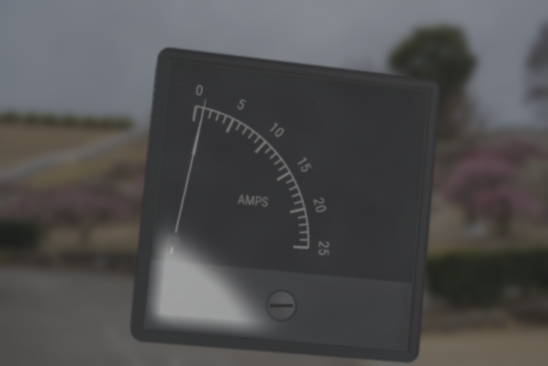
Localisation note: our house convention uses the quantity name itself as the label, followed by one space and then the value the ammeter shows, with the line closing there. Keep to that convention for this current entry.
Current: 1 A
